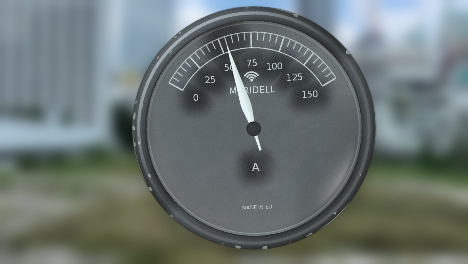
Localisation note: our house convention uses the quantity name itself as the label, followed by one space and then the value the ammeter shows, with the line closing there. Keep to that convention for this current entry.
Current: 55 A
